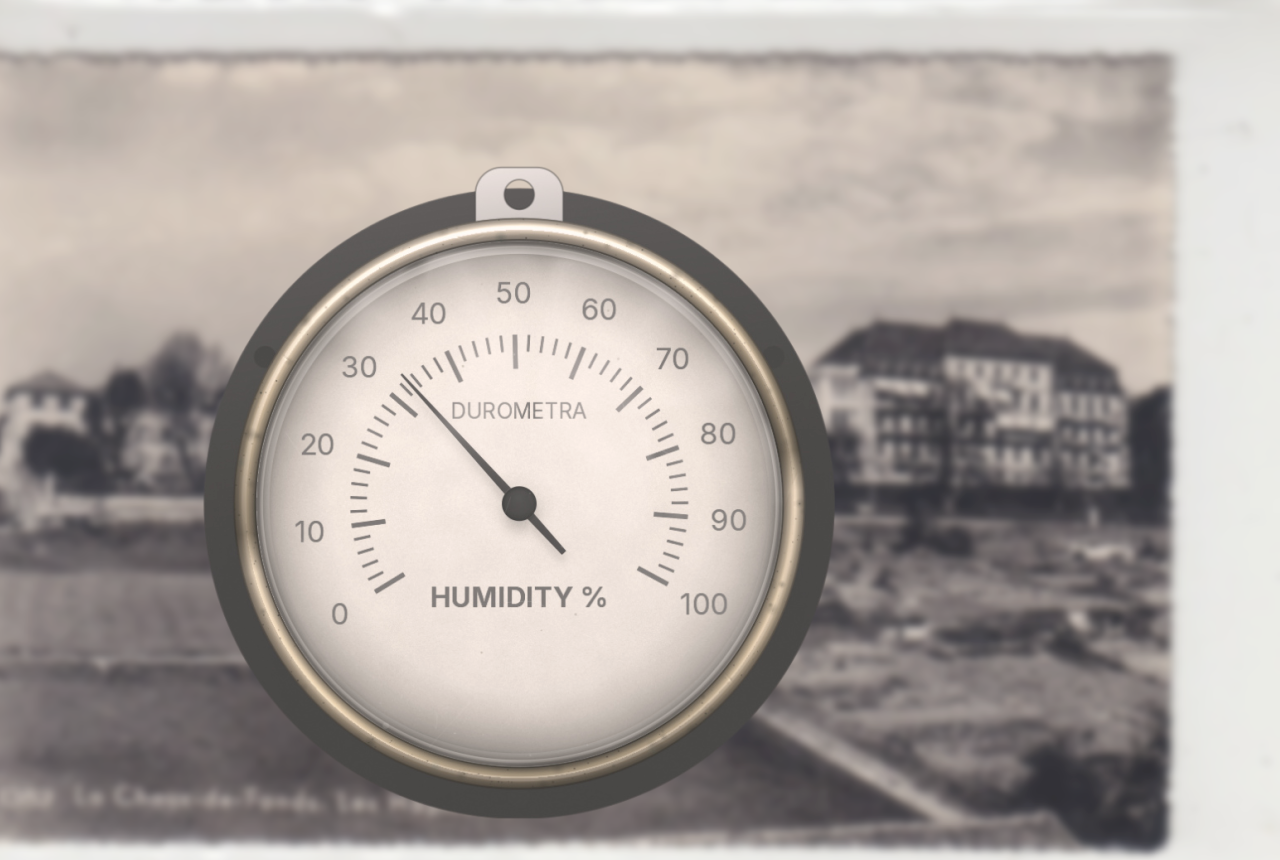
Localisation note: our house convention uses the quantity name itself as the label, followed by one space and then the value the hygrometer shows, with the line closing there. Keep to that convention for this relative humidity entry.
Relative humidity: 33 %
